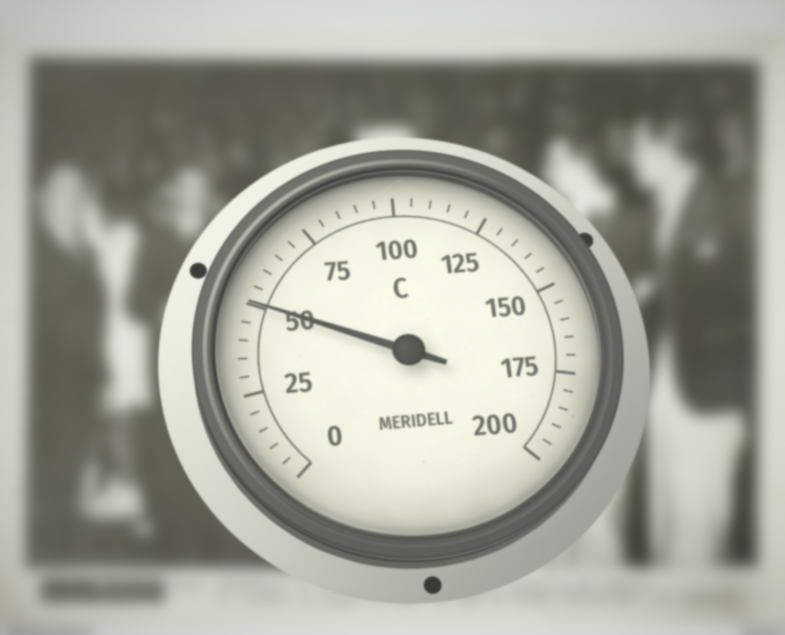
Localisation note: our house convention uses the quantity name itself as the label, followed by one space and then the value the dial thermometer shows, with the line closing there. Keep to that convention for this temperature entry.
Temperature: 50 °C
